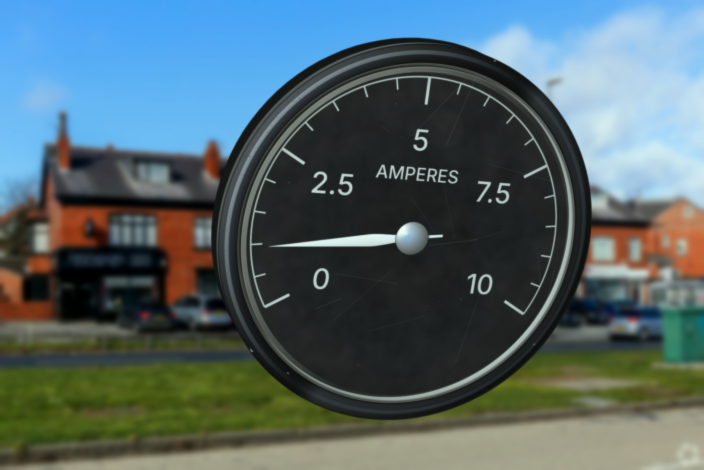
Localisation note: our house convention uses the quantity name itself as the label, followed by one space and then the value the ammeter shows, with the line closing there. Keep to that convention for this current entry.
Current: 1 A
